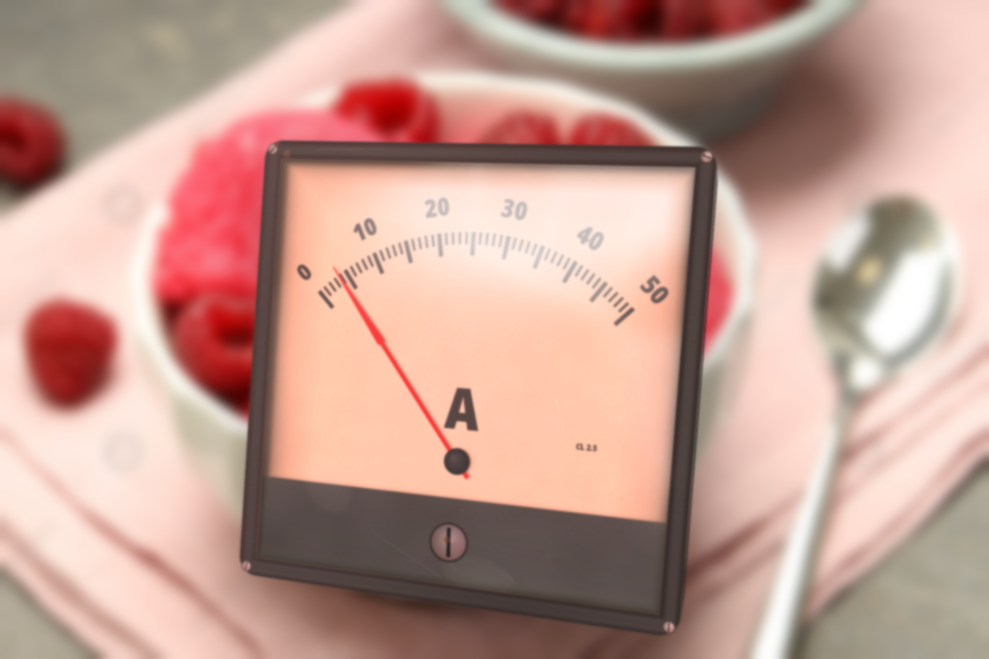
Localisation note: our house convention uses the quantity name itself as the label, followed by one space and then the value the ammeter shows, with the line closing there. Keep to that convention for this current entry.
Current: 4 A
